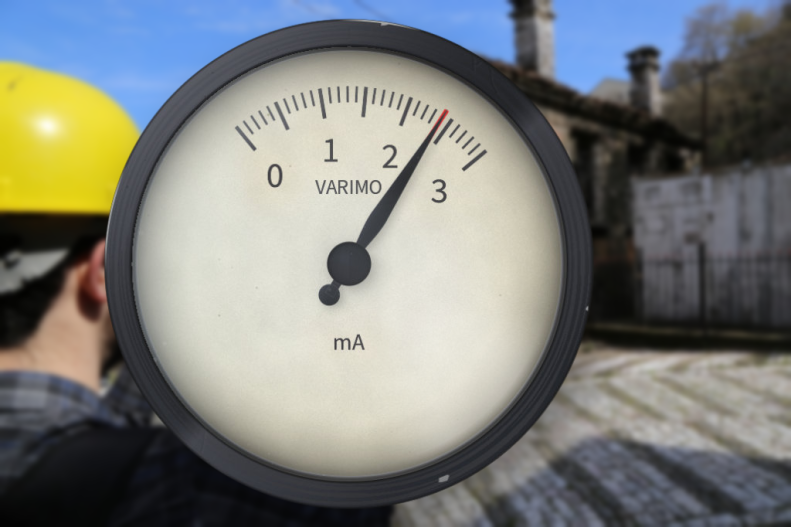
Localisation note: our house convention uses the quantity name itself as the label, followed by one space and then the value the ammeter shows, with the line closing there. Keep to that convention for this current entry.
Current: 2.4 mA
